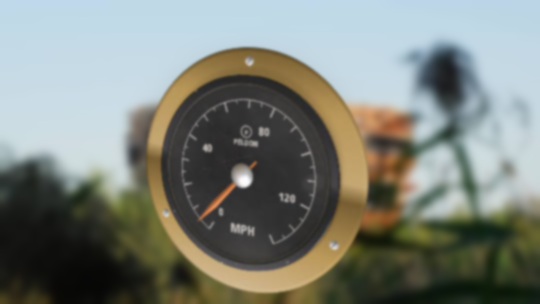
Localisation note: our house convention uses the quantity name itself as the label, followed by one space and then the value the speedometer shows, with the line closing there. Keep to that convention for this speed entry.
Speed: 5 mph
